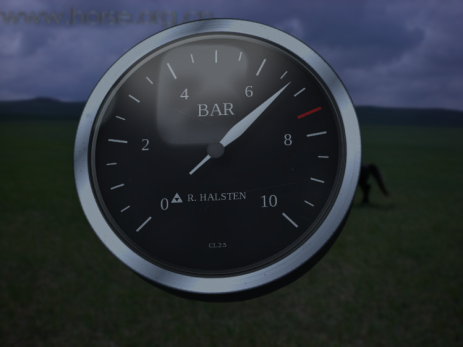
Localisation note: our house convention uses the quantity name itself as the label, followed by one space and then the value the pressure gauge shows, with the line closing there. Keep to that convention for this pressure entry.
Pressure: 6.75 bar
